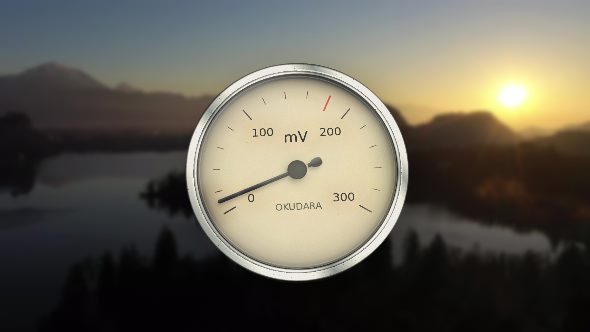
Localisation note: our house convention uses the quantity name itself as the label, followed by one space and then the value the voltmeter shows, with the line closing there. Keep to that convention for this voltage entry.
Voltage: 10 mV
